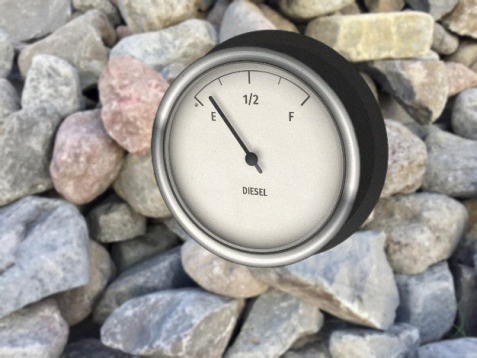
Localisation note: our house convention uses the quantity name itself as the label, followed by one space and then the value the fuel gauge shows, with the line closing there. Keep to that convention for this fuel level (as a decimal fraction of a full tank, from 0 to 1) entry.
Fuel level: 0.125
